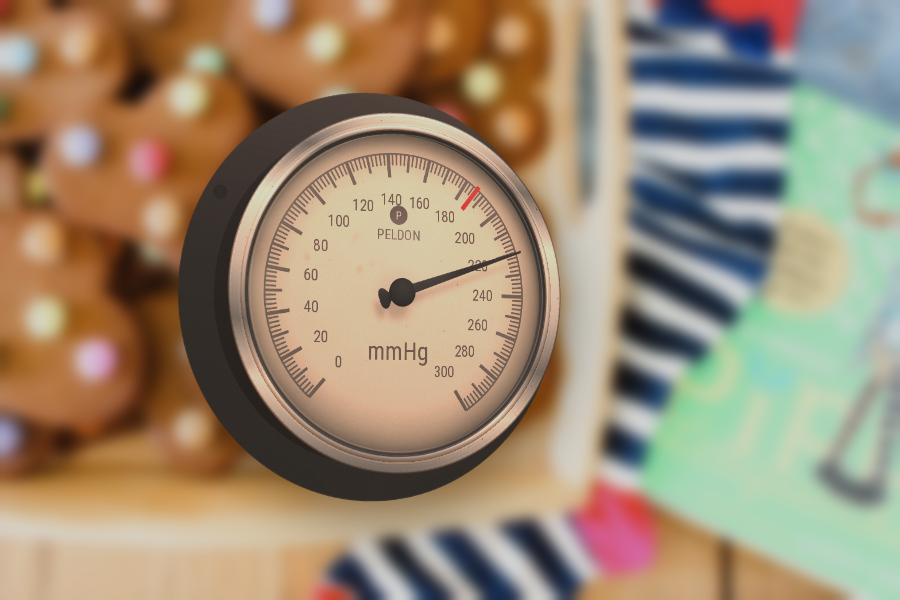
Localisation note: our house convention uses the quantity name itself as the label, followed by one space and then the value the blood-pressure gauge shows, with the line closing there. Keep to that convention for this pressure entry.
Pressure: 220 mmHg
